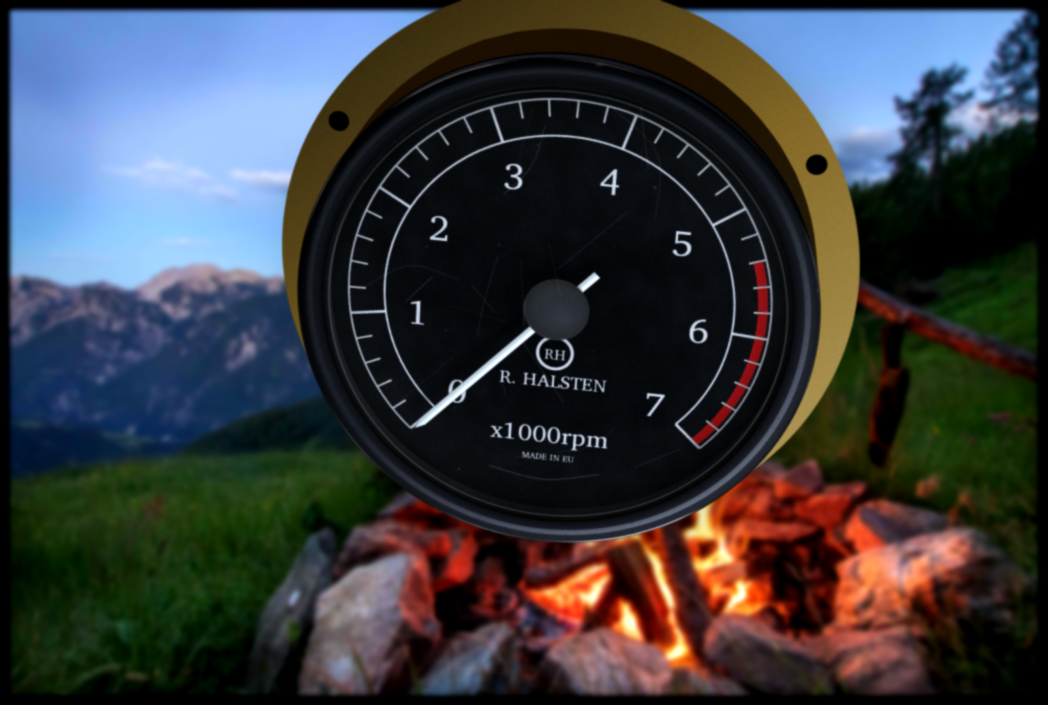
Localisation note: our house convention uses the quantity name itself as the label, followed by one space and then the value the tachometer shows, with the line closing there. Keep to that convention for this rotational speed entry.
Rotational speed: 0 rpm
